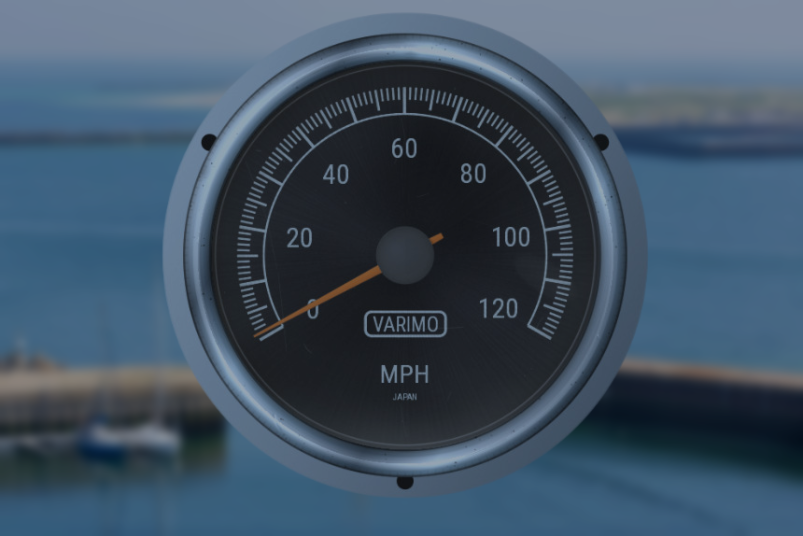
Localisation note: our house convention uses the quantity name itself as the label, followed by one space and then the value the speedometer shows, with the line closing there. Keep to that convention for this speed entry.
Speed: 1 mph
